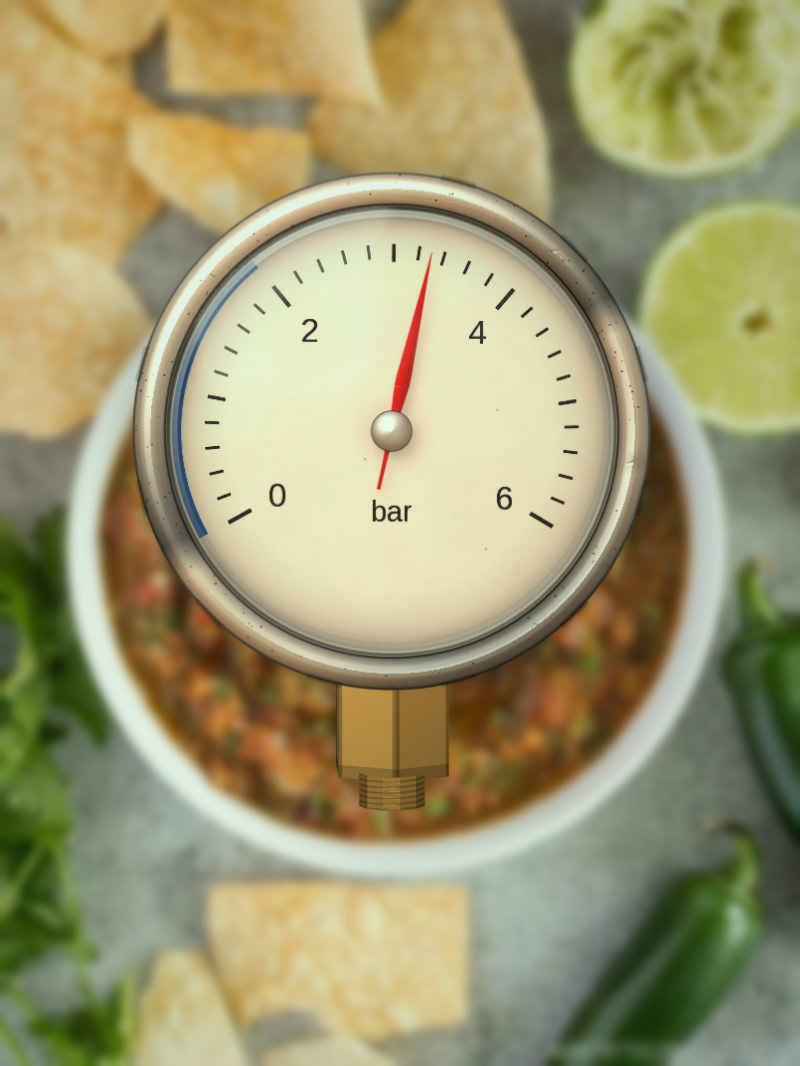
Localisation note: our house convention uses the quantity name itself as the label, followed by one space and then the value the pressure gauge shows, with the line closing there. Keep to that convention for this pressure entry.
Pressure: 3.3 bar
